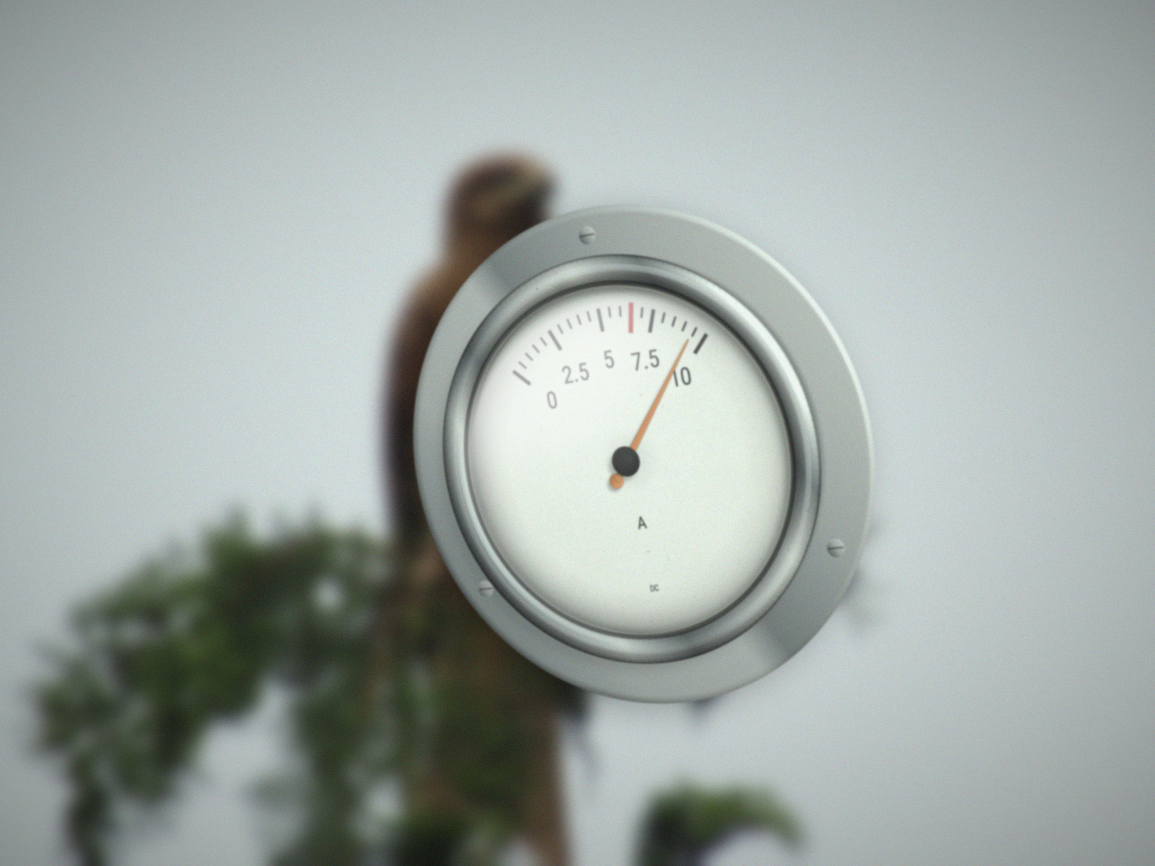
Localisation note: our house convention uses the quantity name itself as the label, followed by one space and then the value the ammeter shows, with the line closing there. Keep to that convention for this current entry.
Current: 9.5 A
